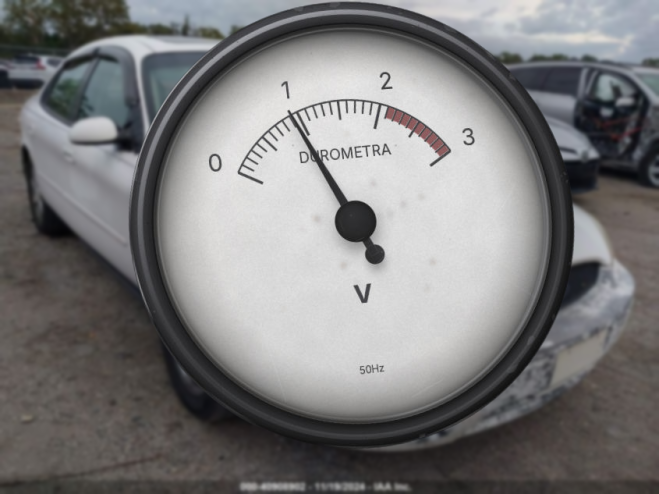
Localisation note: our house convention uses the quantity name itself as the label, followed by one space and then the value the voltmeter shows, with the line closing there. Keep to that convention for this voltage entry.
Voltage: 0.9 V
